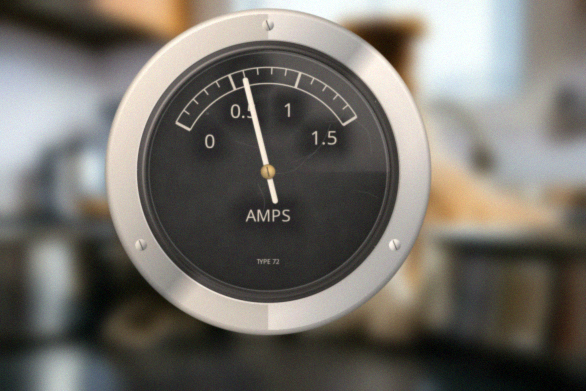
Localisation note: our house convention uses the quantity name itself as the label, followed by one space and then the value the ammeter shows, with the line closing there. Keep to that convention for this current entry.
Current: 0.6 A
